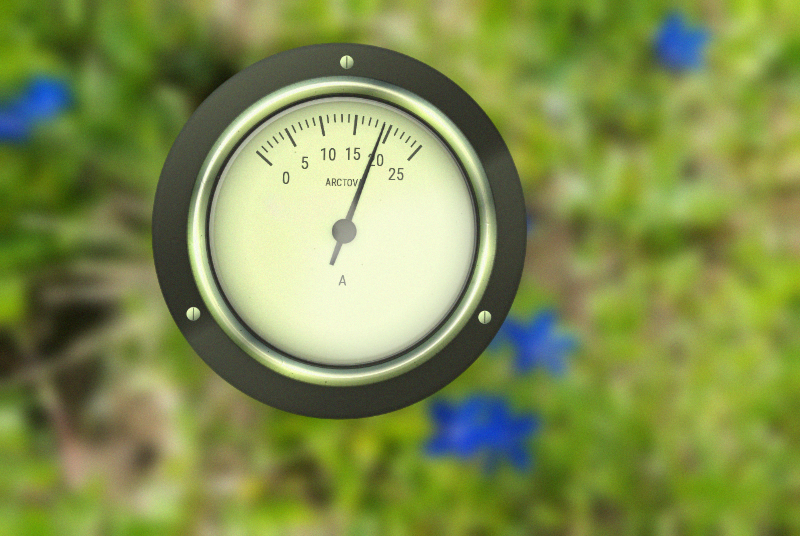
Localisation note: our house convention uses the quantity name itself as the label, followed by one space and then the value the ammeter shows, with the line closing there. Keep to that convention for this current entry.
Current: 19 A
